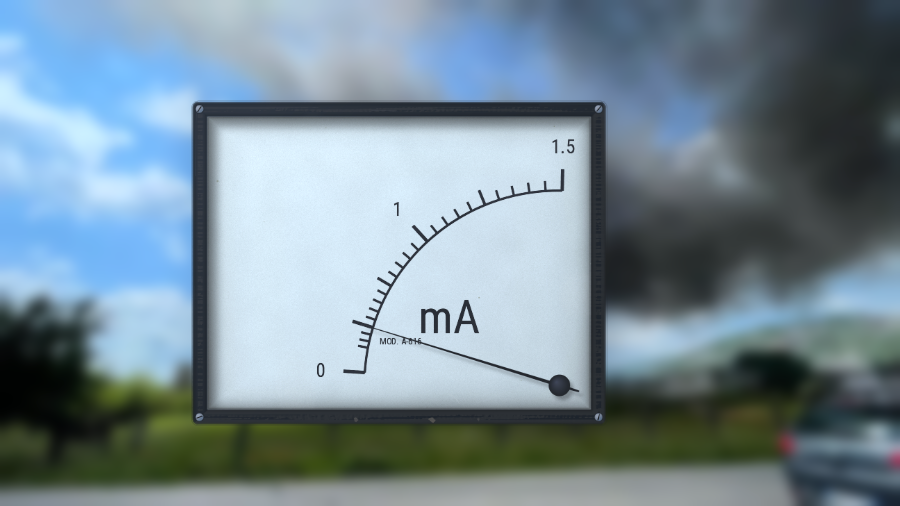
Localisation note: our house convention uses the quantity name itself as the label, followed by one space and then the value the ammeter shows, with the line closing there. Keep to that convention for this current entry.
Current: 0.5 mA
